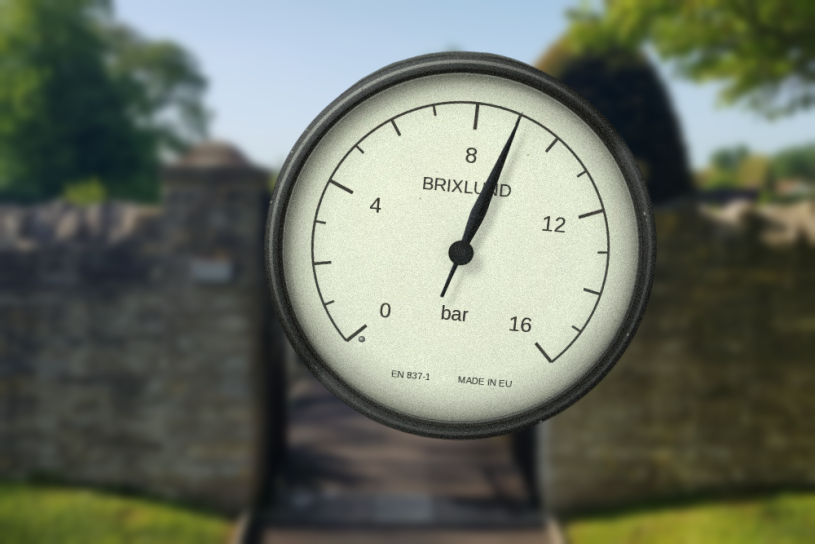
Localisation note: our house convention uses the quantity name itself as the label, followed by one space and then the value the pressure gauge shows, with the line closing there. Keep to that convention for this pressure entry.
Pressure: 9 bar
